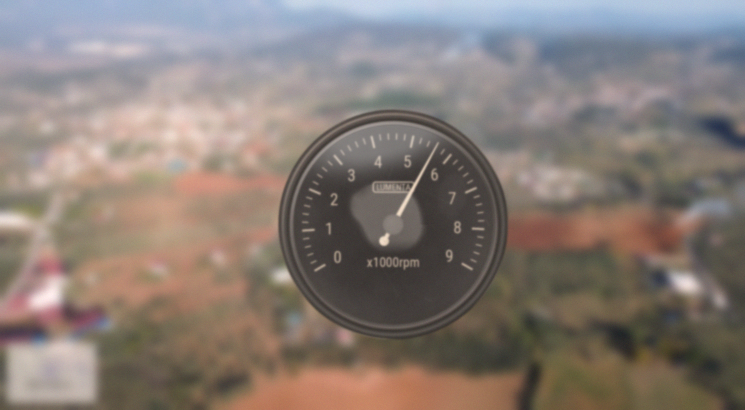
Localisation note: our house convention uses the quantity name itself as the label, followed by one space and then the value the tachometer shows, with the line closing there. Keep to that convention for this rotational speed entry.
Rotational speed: 5600 rpm
